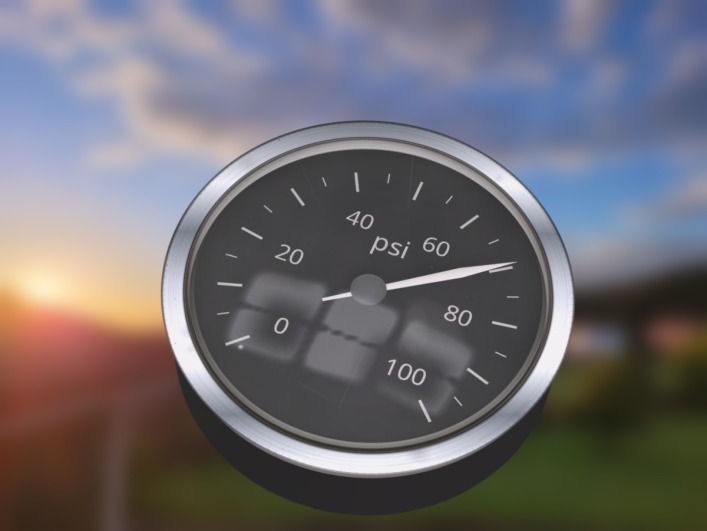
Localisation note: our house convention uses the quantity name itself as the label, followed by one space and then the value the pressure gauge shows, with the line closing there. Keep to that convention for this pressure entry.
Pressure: 70 psi
